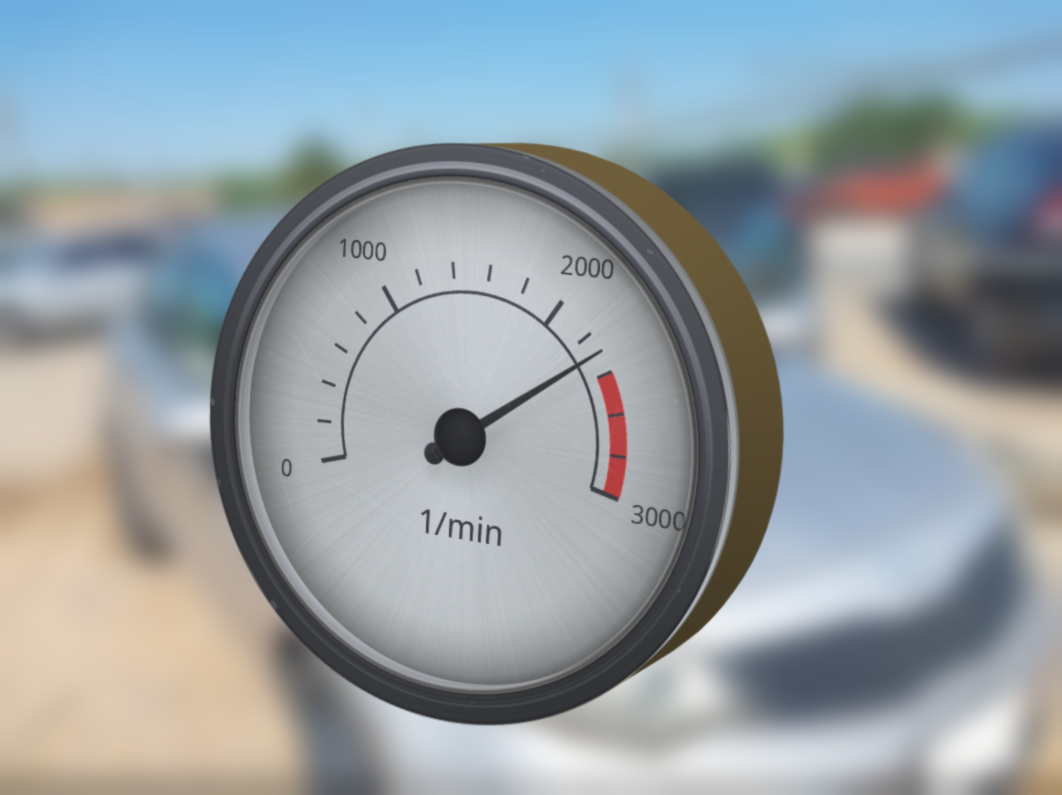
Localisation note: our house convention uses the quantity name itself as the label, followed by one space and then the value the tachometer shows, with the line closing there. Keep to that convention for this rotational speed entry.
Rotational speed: 2300 rpm
